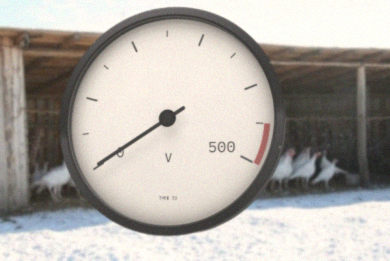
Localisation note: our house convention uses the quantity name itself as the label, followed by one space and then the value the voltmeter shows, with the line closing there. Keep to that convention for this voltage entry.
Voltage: 0 V
